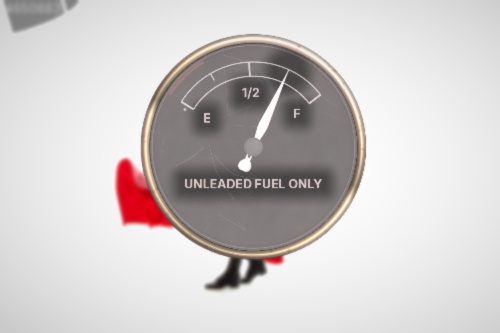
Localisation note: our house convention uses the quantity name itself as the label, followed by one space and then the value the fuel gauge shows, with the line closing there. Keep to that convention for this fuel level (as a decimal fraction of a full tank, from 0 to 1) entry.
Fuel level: 0.75
